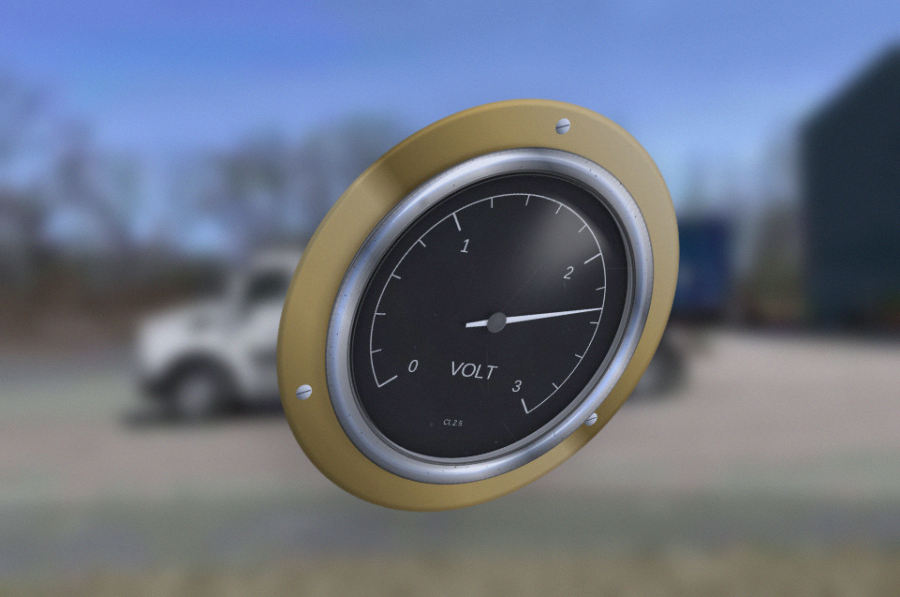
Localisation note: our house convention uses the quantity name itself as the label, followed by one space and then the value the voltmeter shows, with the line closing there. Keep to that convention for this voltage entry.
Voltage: 2.3 V
